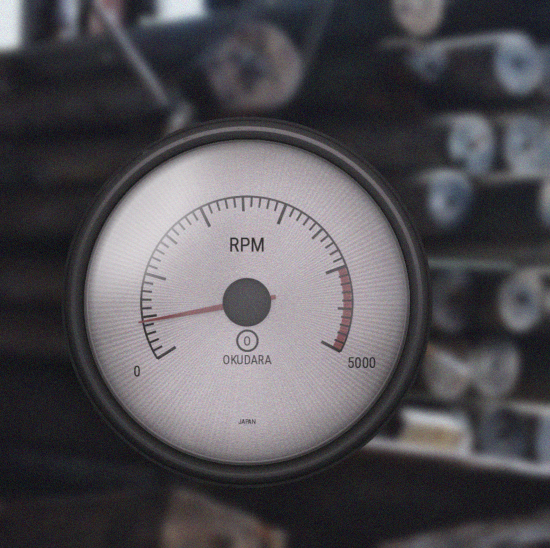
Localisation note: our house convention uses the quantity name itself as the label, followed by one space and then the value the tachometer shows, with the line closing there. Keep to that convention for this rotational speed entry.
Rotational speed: 450 rpm
